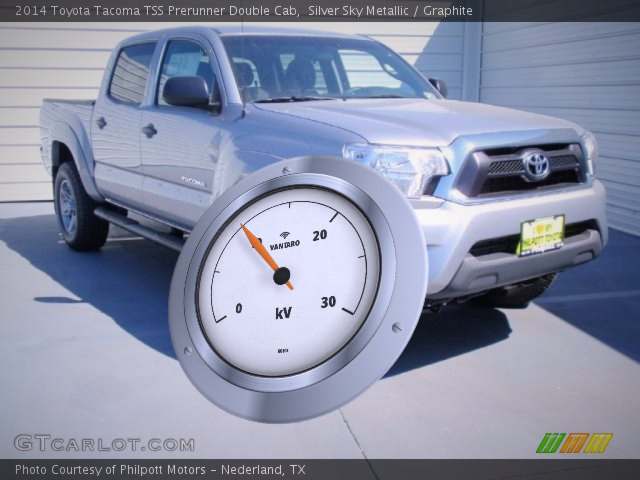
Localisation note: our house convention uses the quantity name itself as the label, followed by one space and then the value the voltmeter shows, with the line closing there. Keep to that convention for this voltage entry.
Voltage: 10 kV
